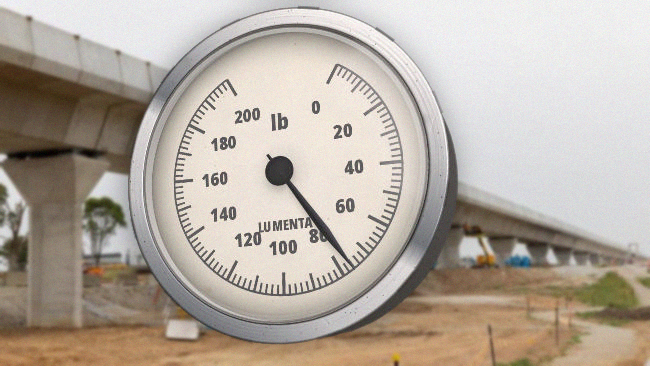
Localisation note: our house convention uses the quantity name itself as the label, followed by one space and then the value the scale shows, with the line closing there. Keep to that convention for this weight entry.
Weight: 76 lb
